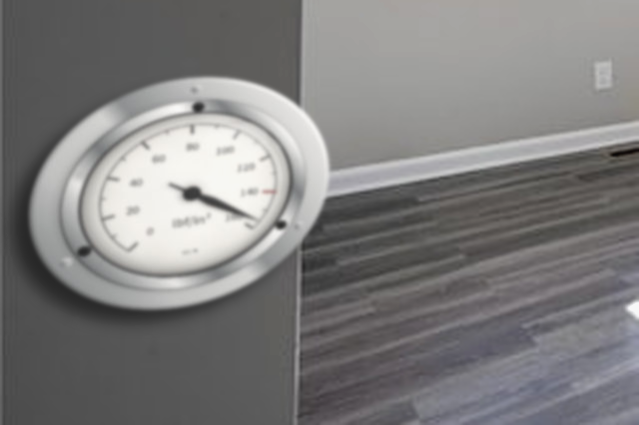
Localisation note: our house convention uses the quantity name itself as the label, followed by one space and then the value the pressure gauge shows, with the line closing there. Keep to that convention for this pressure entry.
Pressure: 155 psi
